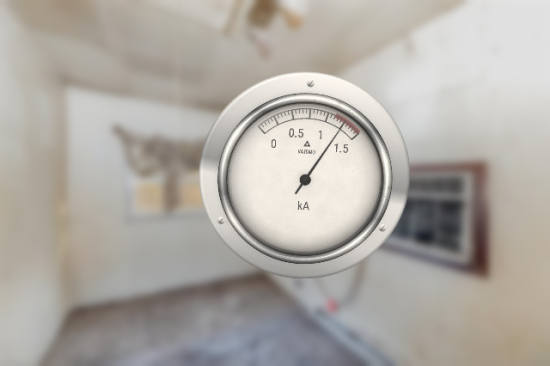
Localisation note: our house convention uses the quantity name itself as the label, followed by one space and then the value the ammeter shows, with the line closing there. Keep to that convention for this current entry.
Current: 1.25 kA
